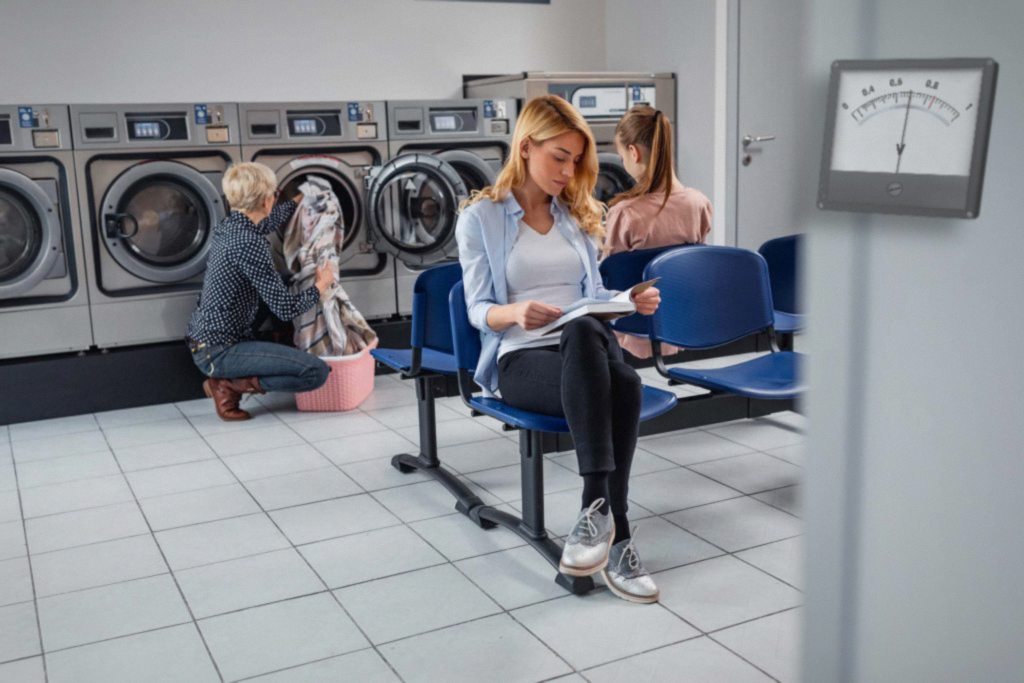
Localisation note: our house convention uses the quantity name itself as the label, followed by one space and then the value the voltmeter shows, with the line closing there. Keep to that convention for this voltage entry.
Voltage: 0.7 V
